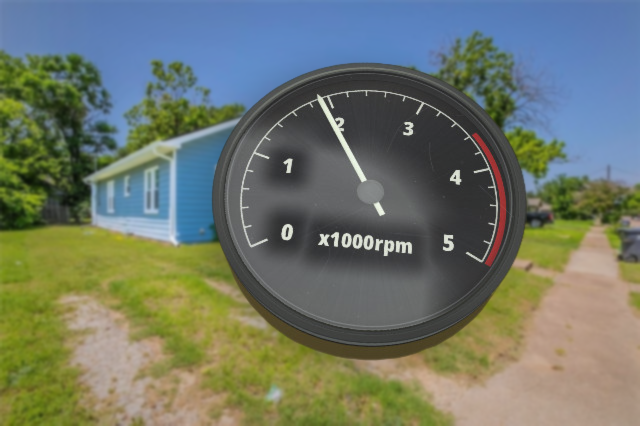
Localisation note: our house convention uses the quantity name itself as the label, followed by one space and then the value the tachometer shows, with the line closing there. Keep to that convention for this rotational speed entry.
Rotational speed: 1900 rpm
